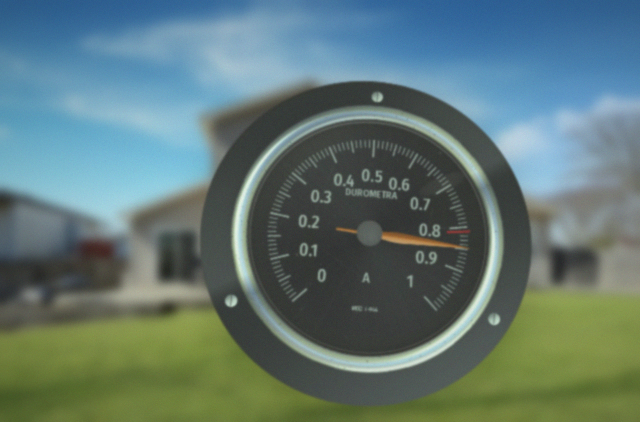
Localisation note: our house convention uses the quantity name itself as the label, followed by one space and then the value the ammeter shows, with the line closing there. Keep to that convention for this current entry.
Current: 0.85 A
